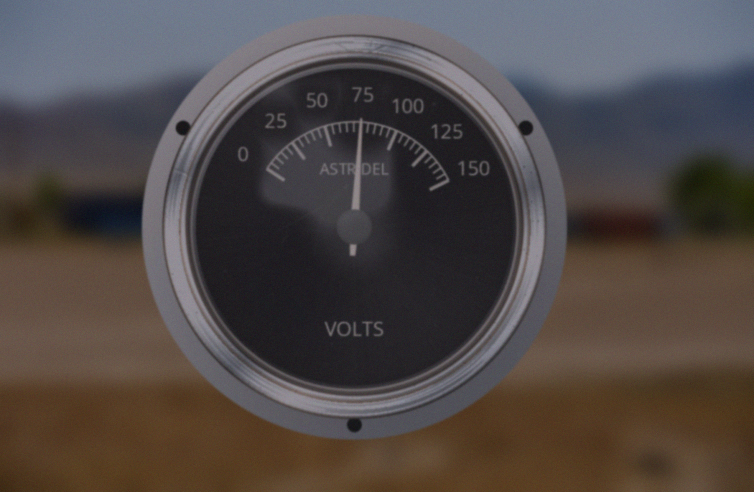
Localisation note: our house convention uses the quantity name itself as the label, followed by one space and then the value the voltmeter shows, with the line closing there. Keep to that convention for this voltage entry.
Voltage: 75 V
